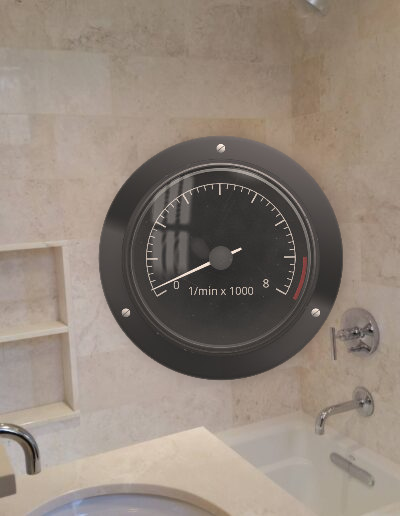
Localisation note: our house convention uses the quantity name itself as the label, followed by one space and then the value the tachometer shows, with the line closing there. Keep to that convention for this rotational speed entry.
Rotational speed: 200 rpm
